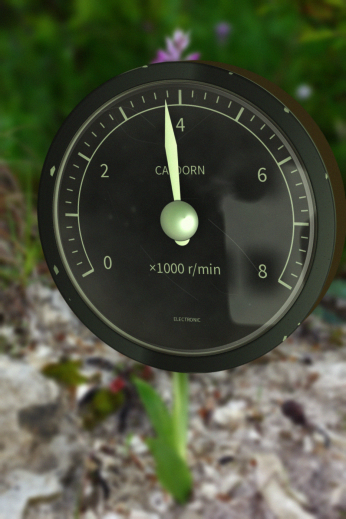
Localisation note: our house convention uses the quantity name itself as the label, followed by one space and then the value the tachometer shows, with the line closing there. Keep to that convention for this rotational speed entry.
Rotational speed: 3800 rpm
